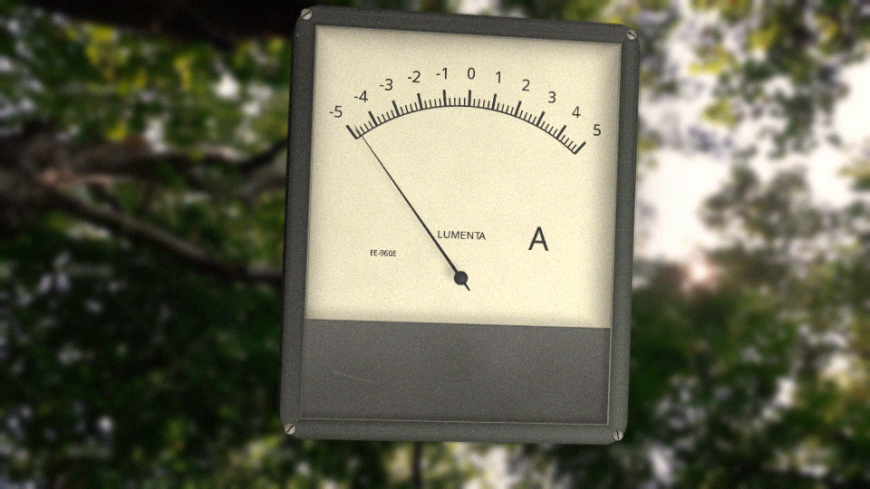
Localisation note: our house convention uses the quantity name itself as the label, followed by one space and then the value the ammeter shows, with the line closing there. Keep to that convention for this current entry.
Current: -4.8 A
